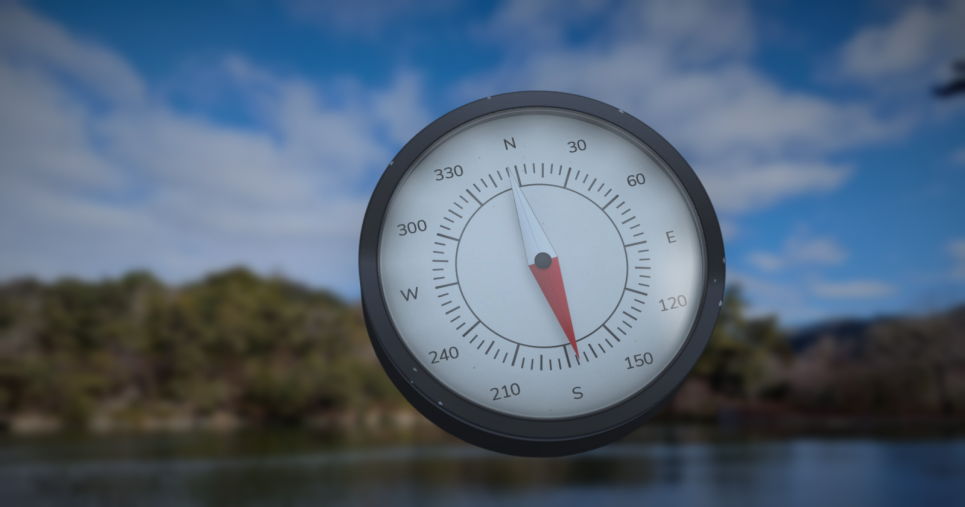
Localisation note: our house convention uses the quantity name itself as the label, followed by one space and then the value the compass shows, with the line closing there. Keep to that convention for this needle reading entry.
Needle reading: 175 °
